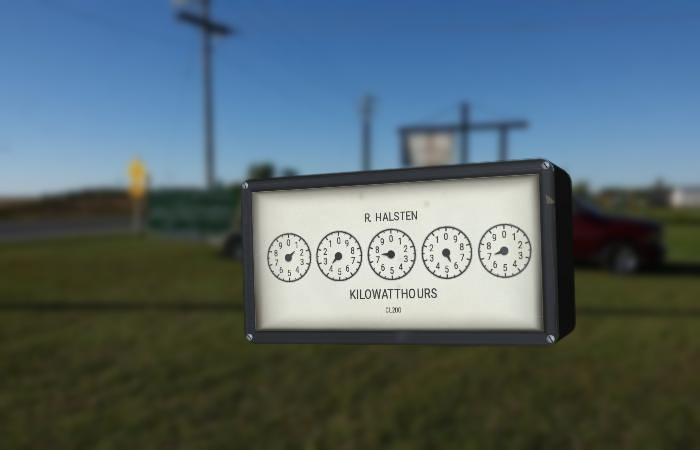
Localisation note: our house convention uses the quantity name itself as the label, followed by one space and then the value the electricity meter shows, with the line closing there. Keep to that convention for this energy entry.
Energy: 13757 kWh
